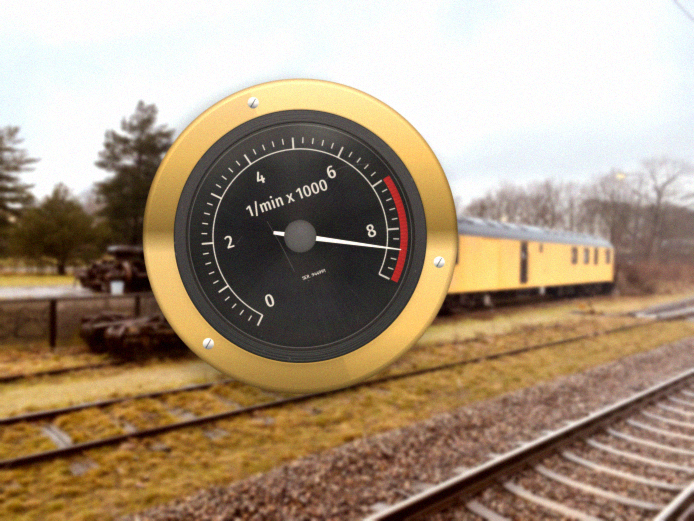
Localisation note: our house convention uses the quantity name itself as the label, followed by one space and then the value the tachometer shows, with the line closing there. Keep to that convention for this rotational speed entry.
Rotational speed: 8400 rpm
